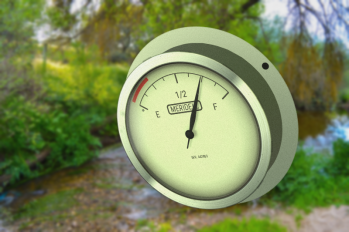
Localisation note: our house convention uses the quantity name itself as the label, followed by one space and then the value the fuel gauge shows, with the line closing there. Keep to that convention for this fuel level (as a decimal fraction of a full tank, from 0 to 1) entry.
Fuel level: 0.75
